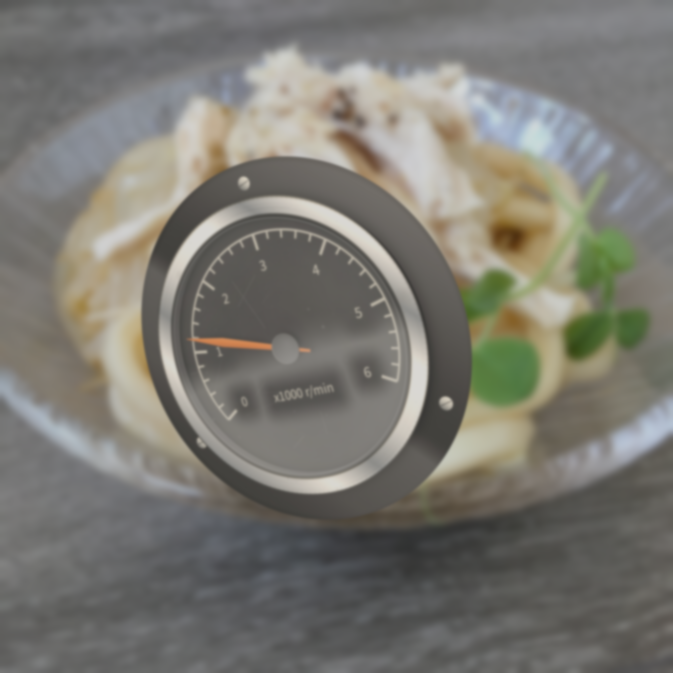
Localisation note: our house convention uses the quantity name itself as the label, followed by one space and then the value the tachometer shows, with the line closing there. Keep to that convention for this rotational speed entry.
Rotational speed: 1200 rpm
